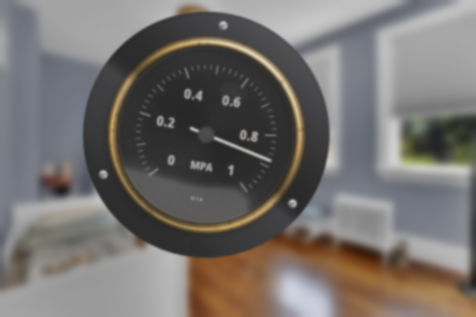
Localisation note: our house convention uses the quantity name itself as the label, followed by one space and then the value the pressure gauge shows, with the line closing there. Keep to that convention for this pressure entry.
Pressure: 0.88 MPa
